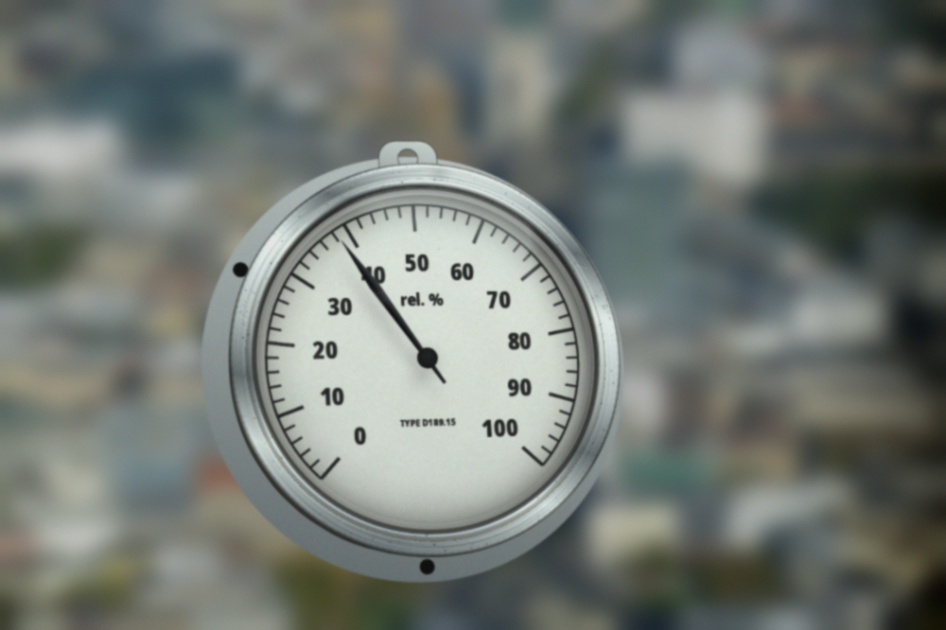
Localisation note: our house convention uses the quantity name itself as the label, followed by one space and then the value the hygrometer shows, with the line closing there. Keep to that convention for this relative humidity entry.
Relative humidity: 38 %
